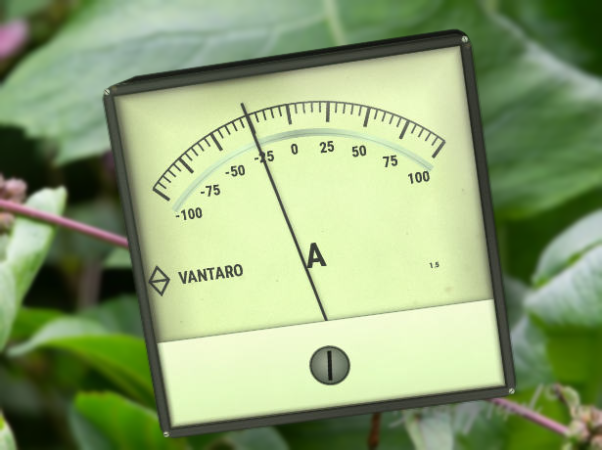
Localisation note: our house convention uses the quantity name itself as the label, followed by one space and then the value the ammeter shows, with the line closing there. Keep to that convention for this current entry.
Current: -25 A
